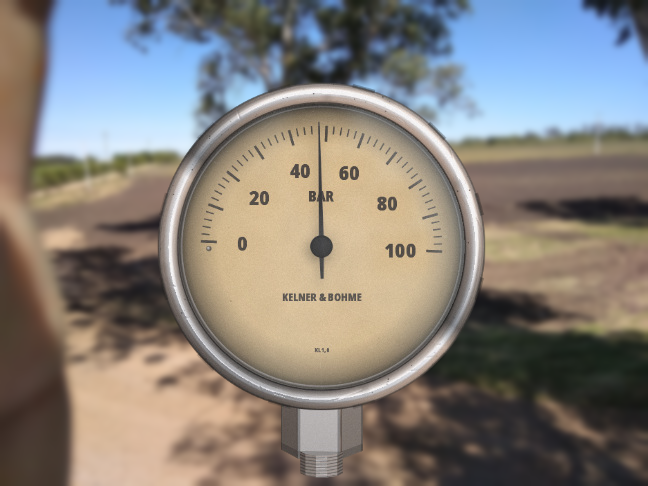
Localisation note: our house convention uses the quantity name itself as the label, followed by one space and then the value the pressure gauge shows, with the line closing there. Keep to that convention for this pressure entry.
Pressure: 48 bar
